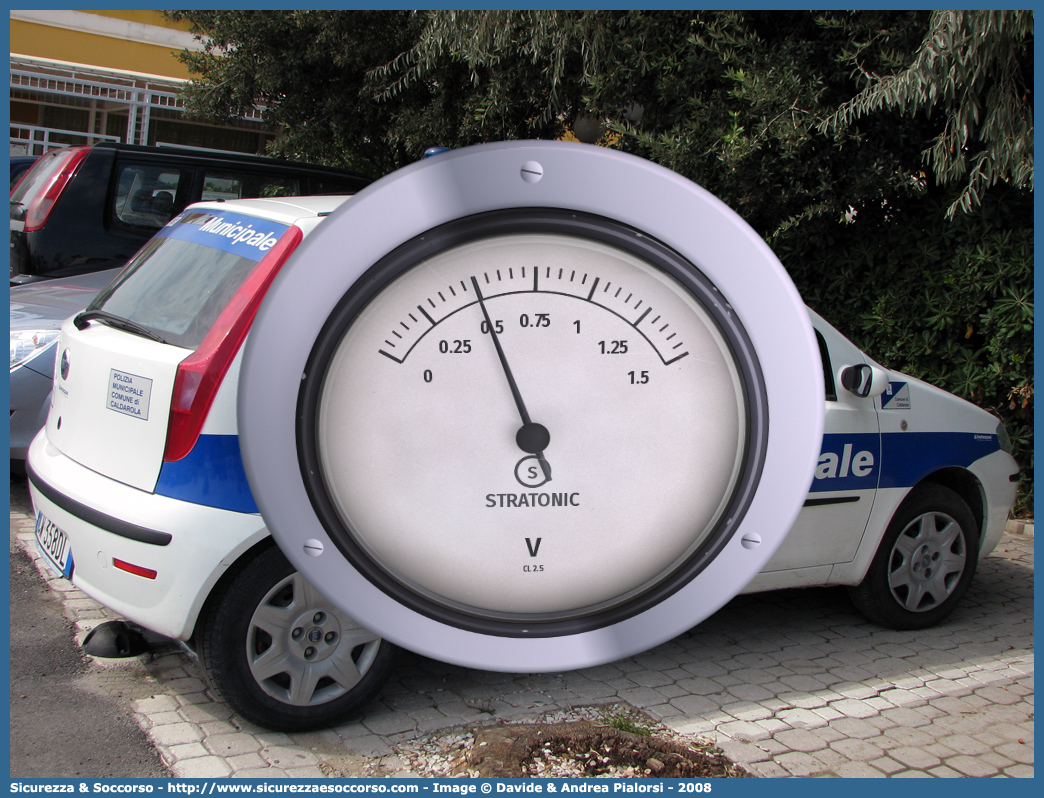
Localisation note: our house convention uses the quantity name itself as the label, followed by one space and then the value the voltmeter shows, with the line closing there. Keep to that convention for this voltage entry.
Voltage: 0.5 V
